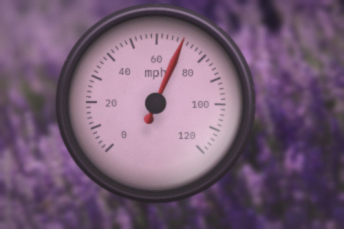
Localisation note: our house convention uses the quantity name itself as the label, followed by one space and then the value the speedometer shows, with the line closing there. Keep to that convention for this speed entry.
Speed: 70 mph
